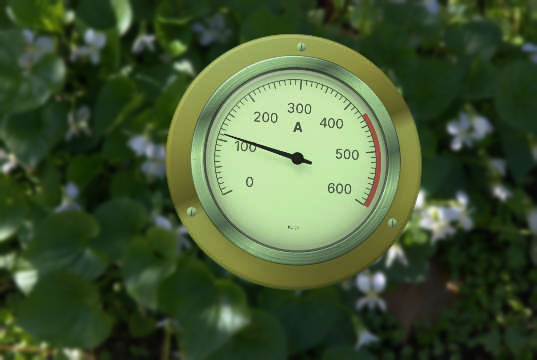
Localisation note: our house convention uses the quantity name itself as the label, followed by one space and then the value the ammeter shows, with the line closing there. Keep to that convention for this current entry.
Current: 110 A
